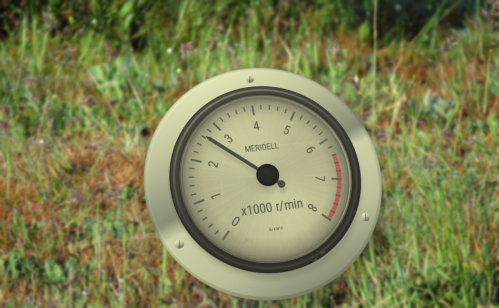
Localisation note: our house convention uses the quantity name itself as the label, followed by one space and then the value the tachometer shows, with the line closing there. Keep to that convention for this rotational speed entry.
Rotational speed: 2600 rpm
